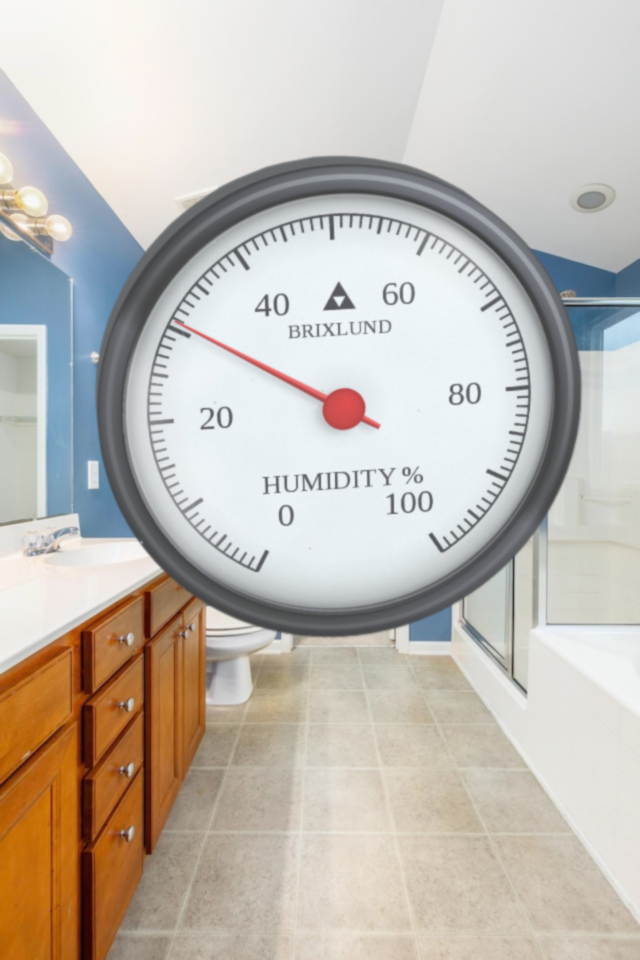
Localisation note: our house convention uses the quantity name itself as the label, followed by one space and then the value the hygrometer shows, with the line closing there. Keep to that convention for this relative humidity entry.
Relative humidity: 31 %
